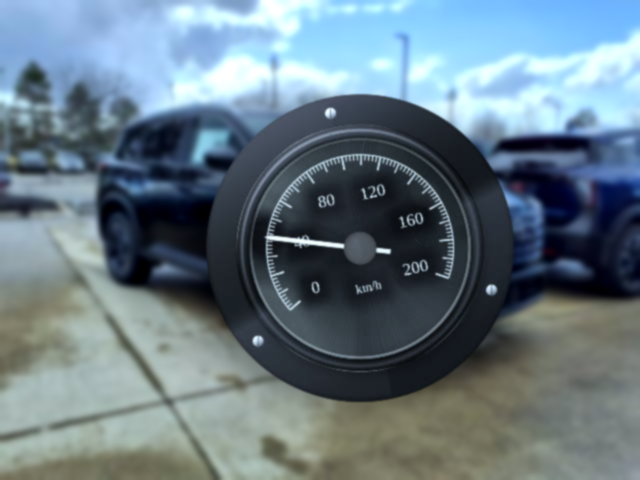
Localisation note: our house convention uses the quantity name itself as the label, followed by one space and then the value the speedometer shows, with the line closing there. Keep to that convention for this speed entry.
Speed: 40 km/h
